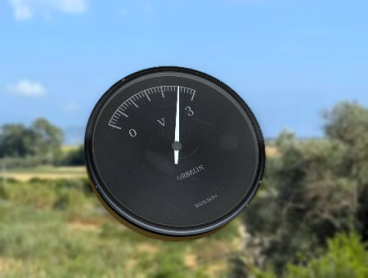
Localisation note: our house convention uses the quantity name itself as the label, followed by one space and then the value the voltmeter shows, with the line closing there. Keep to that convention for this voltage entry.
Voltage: 2.5 V
